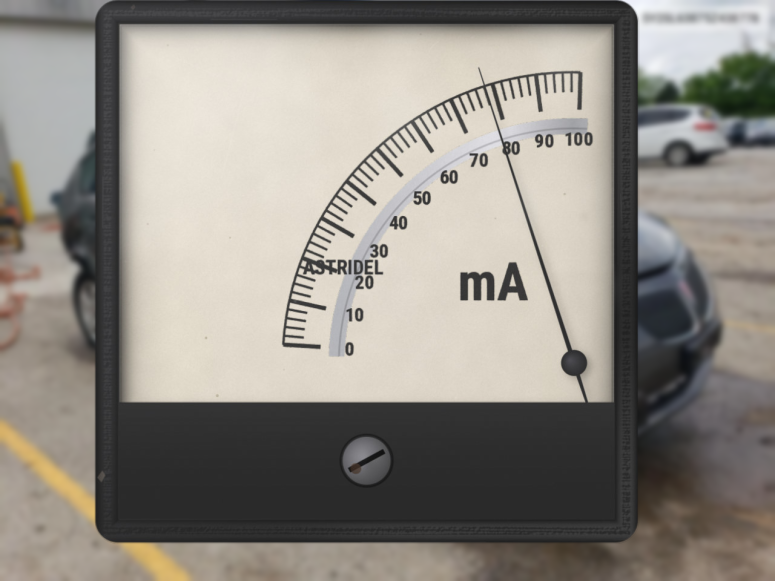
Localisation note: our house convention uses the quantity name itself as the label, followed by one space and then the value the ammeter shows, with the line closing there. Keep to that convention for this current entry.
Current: 78 mA
